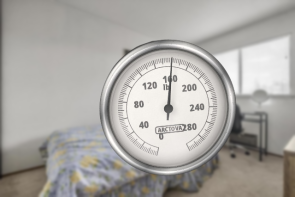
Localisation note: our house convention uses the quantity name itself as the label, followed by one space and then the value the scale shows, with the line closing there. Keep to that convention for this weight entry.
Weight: 160 lb
